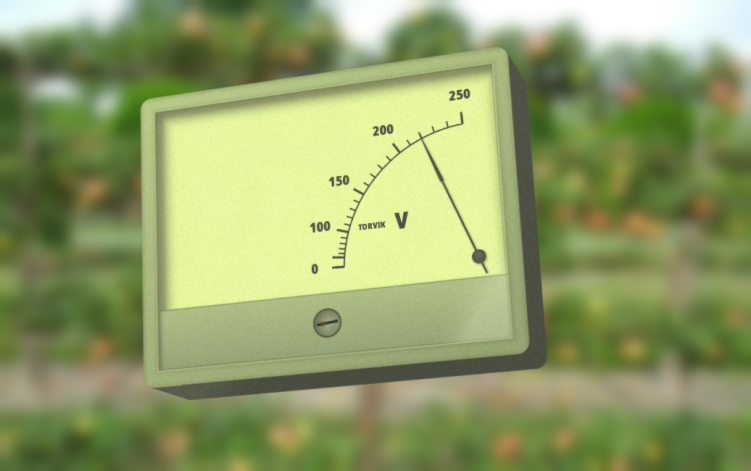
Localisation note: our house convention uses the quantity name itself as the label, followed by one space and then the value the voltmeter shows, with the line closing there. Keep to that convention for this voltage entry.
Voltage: 220 V
